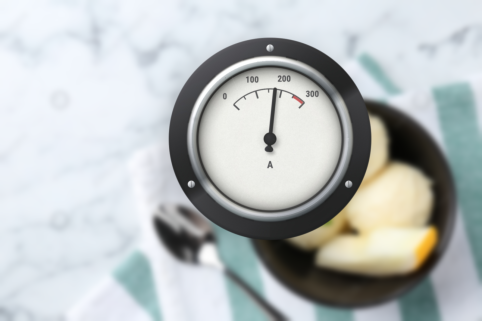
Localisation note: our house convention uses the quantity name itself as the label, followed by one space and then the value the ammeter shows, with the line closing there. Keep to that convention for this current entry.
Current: 175 A
